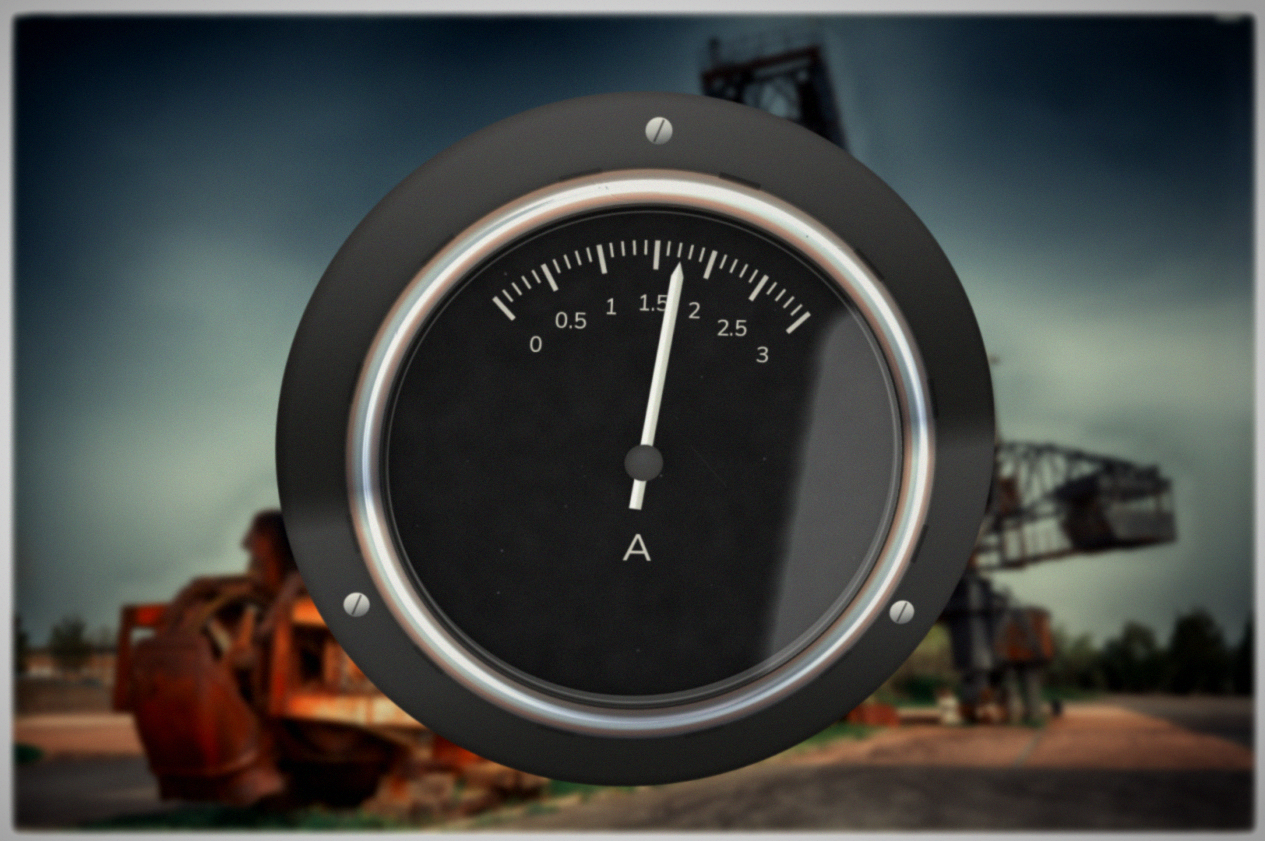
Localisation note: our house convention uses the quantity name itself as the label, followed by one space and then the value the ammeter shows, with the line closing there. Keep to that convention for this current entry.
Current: 1.7 A
